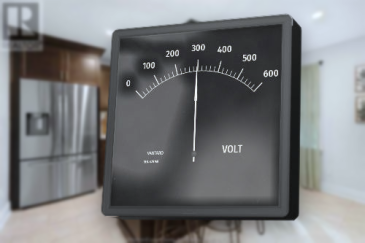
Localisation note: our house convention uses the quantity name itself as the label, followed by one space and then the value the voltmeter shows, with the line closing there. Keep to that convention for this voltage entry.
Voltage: 300 V
